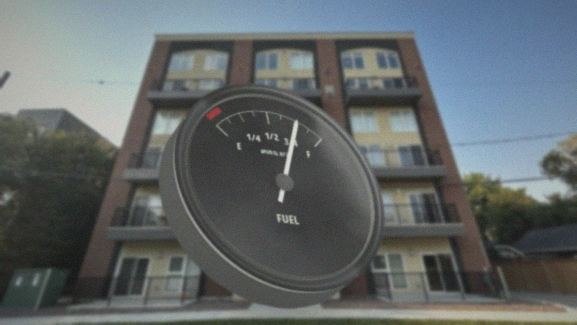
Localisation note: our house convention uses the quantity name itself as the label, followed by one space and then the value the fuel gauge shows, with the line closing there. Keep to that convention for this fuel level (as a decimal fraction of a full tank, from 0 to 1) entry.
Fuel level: 0.75
